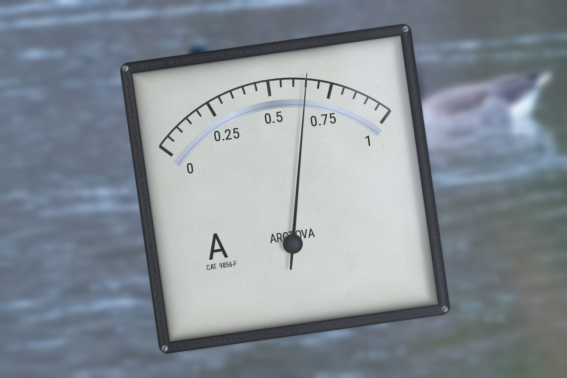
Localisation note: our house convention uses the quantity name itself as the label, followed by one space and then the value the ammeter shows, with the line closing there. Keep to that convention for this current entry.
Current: 0.65 A
